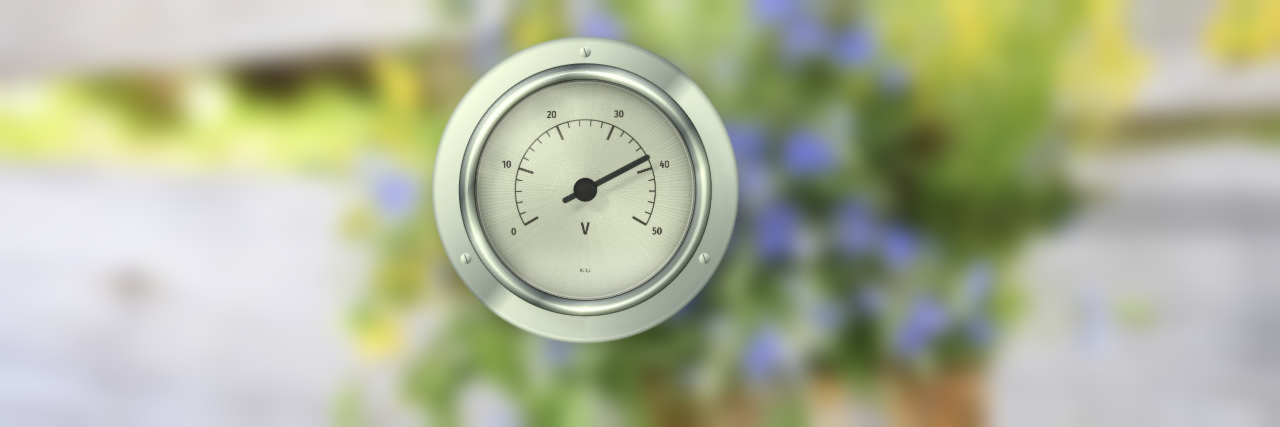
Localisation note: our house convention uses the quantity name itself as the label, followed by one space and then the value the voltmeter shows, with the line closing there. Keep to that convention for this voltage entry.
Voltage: 38 V
